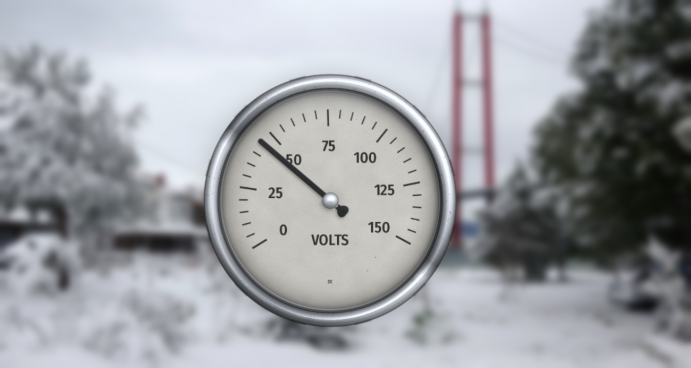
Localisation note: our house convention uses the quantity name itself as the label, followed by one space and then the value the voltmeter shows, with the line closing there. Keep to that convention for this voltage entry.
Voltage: 45 V
